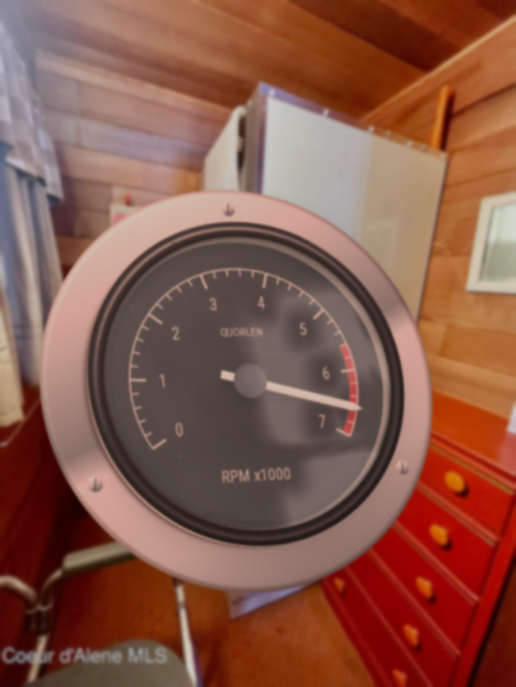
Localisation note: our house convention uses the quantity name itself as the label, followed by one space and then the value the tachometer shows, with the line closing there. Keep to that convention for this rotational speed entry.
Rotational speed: 6600 rpm
